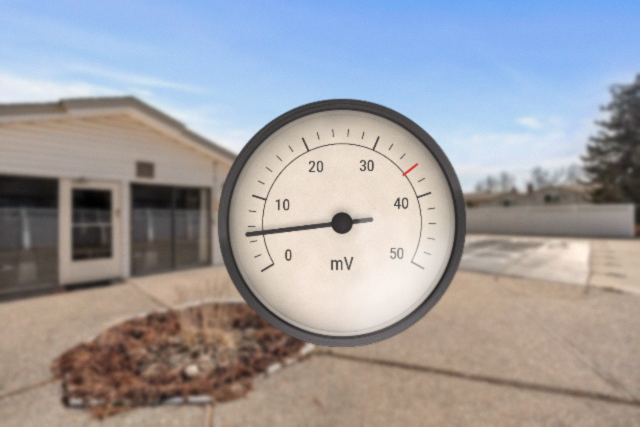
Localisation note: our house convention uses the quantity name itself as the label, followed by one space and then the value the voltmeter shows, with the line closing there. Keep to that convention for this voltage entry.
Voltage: 5 mV
